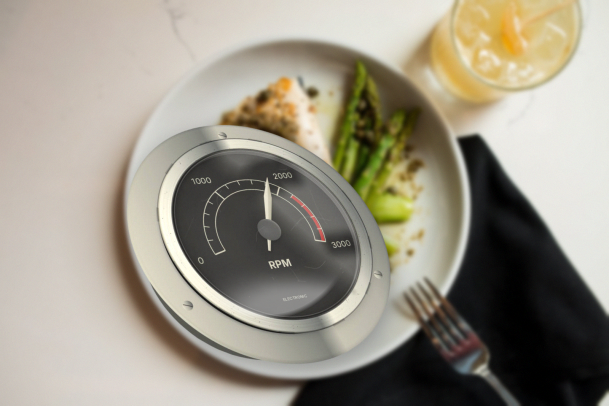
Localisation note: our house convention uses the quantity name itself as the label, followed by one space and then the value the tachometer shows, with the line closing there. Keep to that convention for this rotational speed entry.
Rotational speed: 1800 rpm
